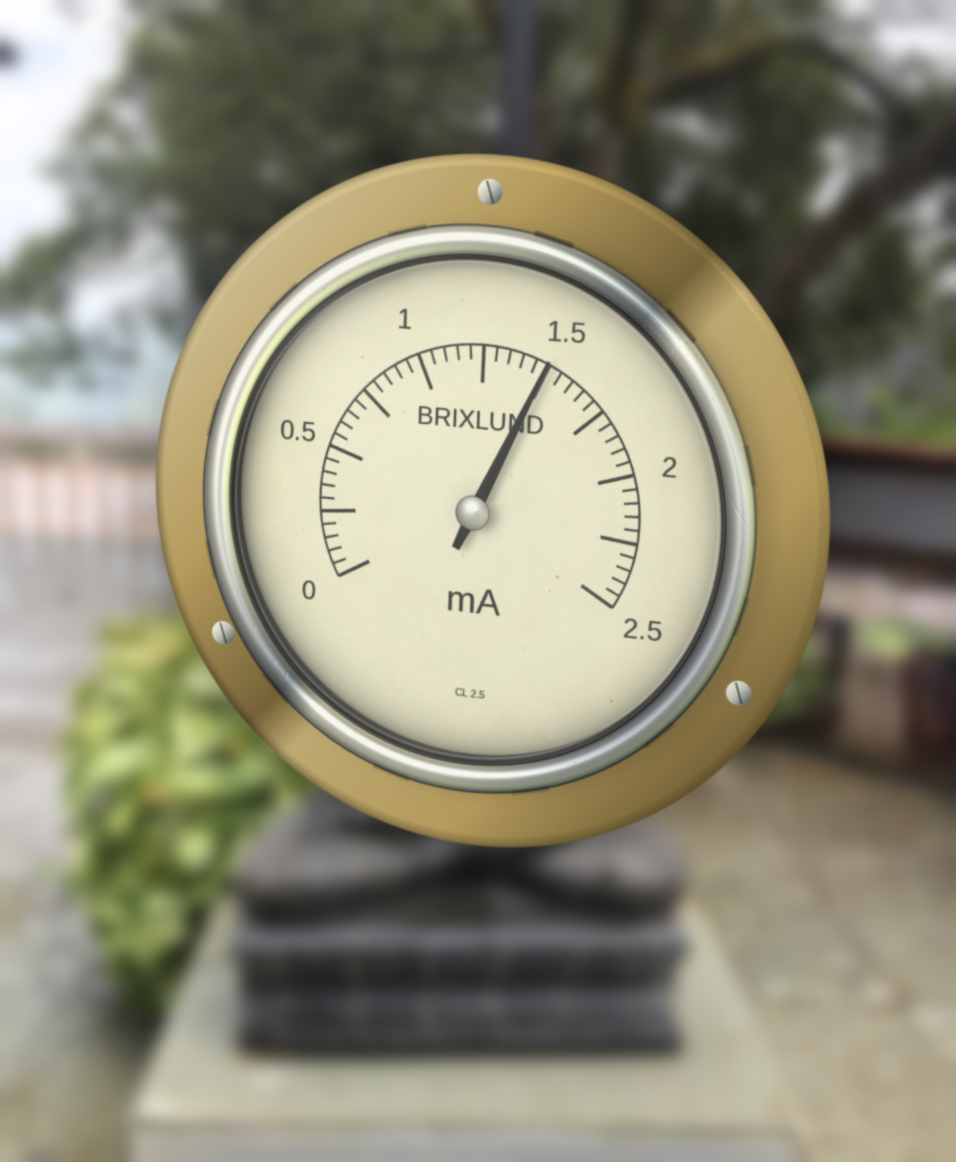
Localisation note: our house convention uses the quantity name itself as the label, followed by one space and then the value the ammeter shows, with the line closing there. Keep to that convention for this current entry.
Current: 1.5 mA
